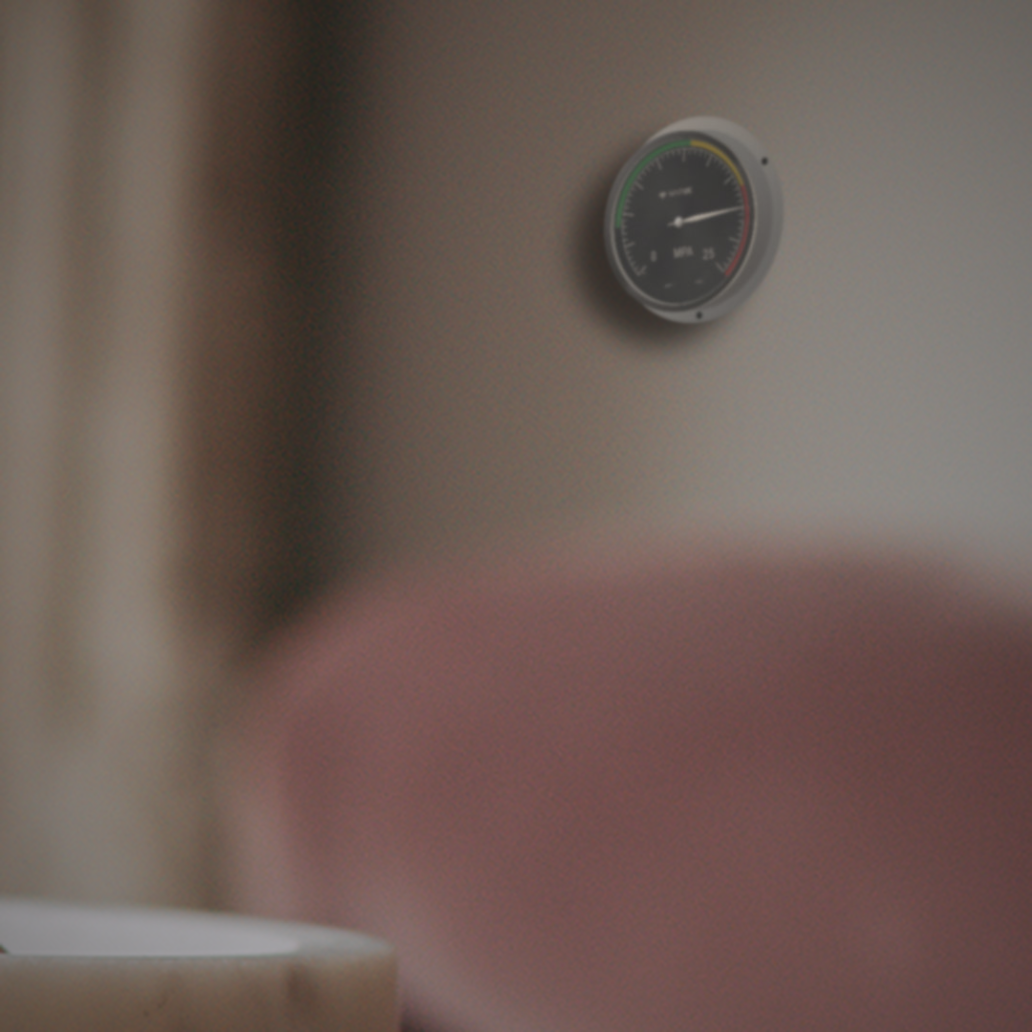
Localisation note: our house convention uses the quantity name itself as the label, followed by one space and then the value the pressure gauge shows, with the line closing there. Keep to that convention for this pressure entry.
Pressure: 20 MPa
